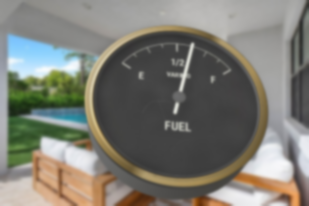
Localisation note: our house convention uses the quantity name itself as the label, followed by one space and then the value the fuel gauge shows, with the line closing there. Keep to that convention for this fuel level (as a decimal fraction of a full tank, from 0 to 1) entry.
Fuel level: 0.625
